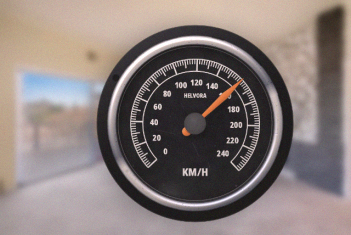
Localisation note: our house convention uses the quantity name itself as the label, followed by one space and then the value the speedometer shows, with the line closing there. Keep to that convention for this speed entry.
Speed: 160 km/h
